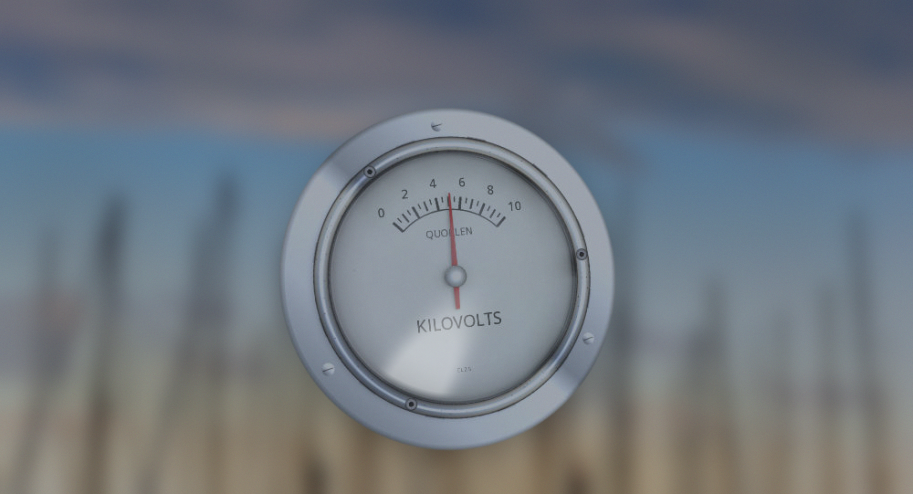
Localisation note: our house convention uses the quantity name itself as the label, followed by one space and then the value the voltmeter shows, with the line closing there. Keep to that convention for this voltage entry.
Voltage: 5 kV
